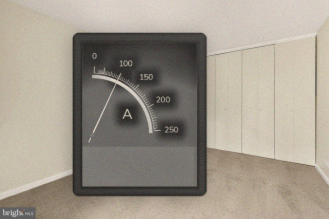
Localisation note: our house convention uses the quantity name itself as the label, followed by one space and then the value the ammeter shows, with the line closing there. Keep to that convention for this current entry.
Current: 100 A
